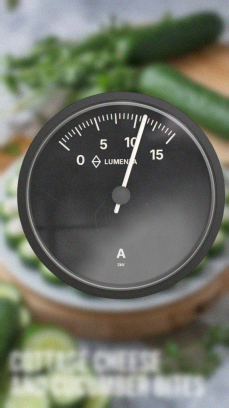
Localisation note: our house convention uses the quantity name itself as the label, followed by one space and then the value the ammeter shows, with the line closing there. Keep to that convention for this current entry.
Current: 11 A
